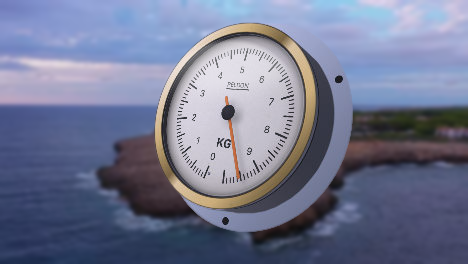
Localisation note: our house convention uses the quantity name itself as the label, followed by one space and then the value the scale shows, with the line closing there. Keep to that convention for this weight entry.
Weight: 9.5 kg
